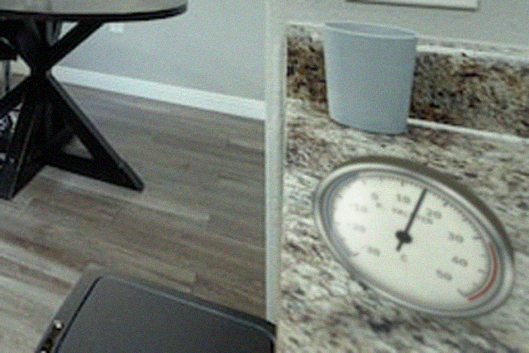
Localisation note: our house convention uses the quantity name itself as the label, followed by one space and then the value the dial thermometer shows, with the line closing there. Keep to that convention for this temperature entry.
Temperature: 15 °C
